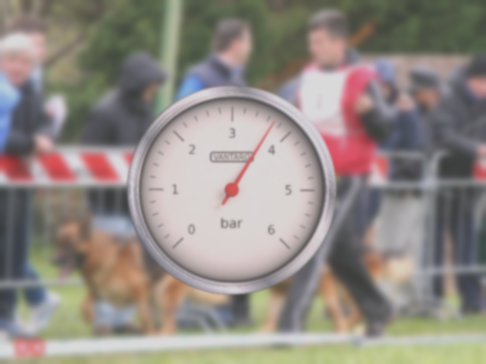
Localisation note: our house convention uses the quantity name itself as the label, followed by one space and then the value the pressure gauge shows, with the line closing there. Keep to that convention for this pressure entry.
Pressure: 3.7 bar
